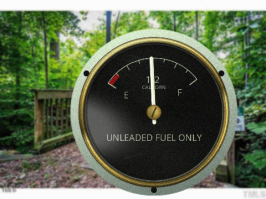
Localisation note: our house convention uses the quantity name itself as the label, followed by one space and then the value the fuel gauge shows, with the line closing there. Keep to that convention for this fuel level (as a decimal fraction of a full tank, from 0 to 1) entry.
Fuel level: 0.5
